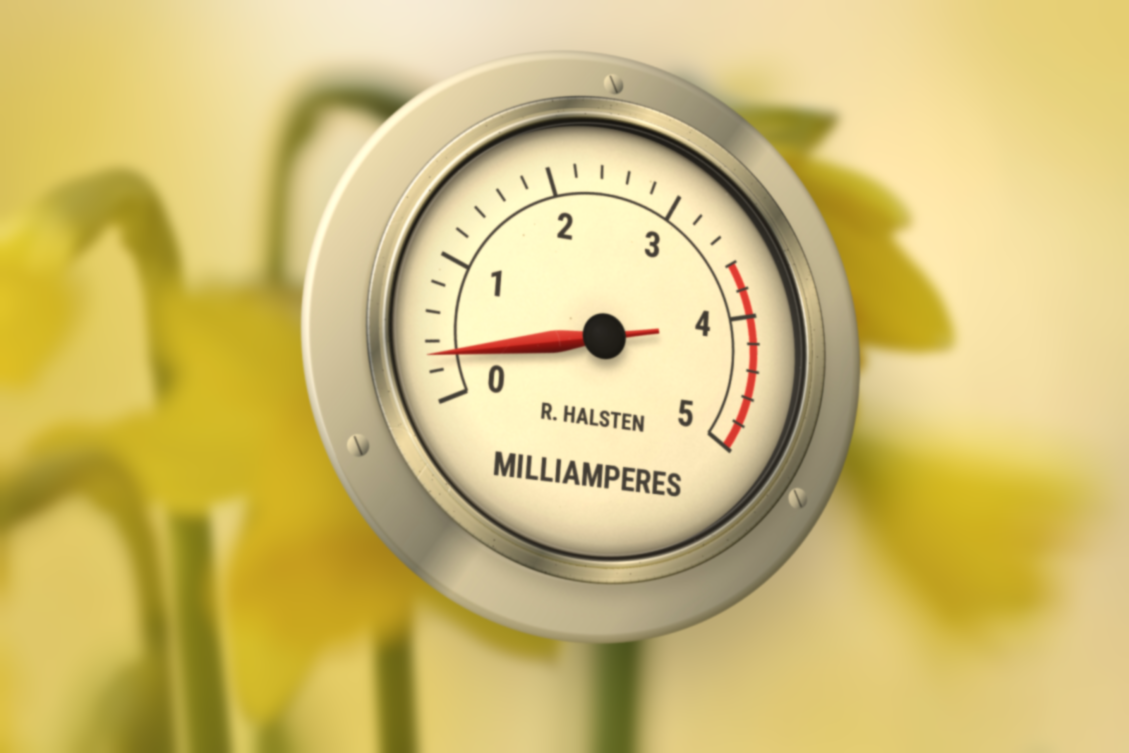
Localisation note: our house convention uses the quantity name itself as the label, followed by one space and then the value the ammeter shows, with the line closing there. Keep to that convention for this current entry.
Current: 0.3 mA
